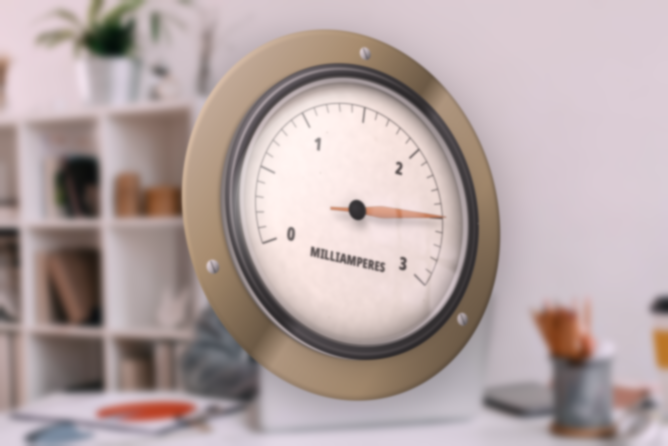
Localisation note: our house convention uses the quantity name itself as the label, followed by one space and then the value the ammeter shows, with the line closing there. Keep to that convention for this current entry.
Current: 2.5 mA
